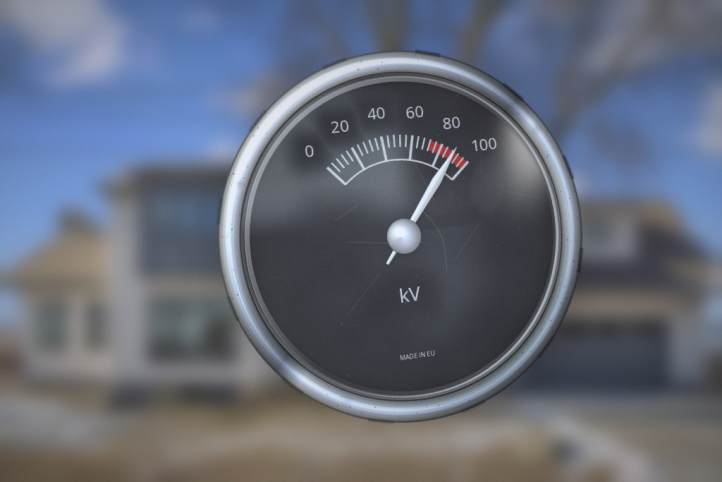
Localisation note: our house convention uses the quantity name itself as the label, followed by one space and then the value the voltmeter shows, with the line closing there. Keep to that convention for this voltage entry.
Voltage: 88 kV
